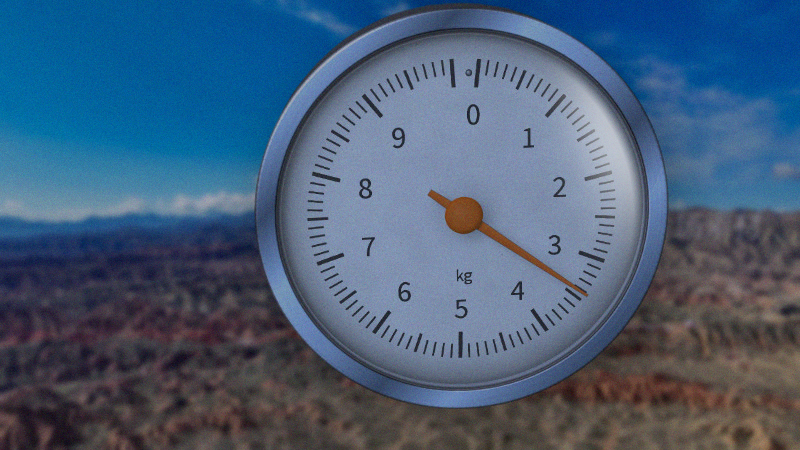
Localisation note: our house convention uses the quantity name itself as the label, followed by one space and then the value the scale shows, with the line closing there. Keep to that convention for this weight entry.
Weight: 3.4 kg
